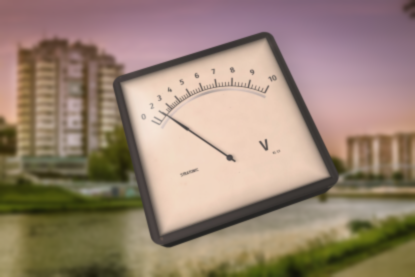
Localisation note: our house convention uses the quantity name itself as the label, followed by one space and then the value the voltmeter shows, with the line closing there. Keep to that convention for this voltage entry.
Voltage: 2 V
